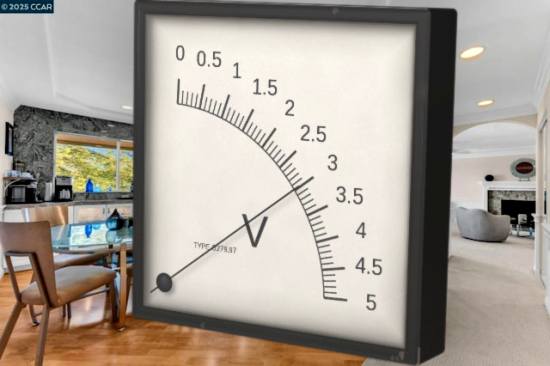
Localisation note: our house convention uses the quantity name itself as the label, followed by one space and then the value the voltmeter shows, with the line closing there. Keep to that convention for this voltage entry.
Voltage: 3 V
